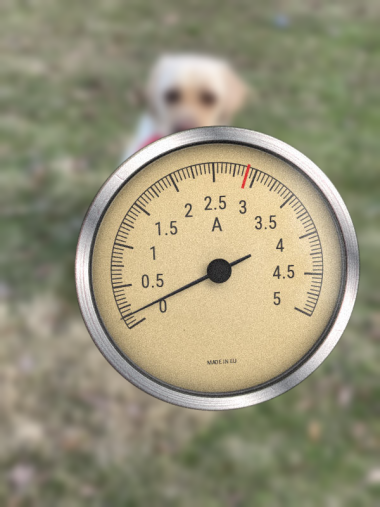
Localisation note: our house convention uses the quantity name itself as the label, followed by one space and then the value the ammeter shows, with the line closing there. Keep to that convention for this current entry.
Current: 0.15 A
